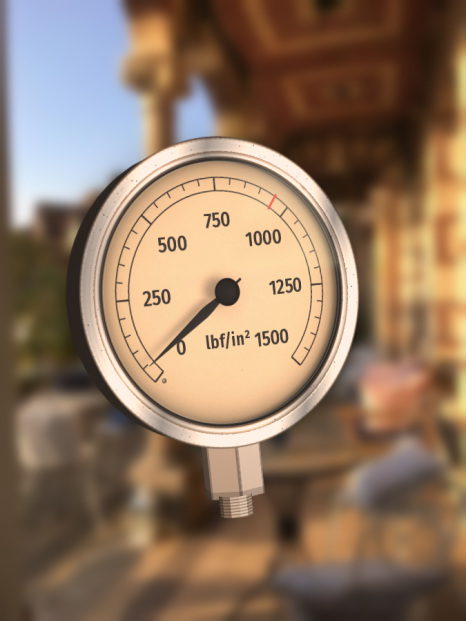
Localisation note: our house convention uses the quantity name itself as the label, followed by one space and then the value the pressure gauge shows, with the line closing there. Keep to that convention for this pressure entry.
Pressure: 50 psi
